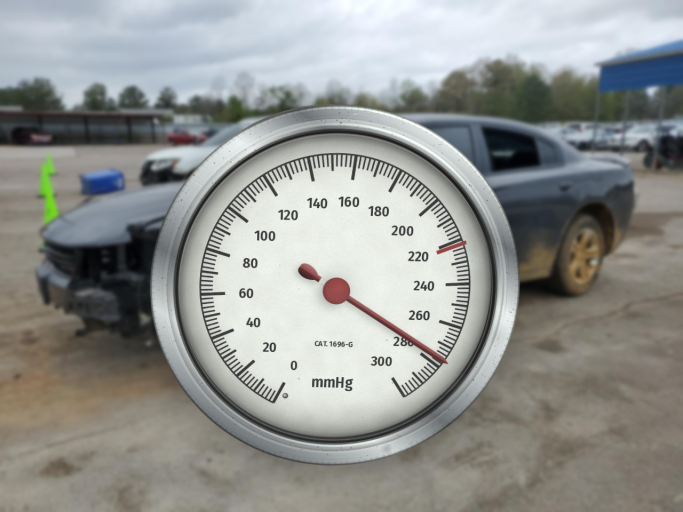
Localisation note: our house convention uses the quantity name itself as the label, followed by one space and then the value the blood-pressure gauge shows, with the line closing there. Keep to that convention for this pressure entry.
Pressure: 276 mmHg
